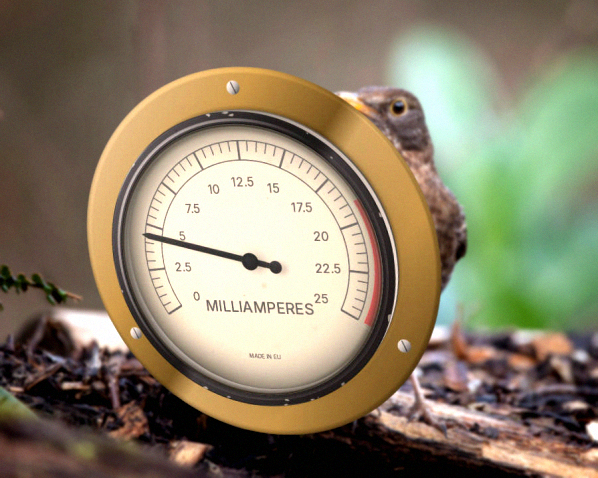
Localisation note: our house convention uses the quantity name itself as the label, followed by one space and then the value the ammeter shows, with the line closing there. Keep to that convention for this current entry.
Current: 4.5 mA
